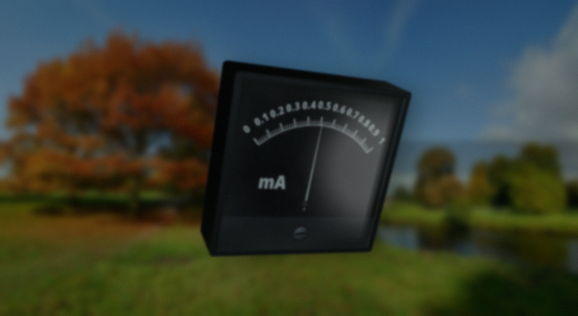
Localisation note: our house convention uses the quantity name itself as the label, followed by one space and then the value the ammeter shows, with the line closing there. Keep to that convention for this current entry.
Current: 0.5 mA
